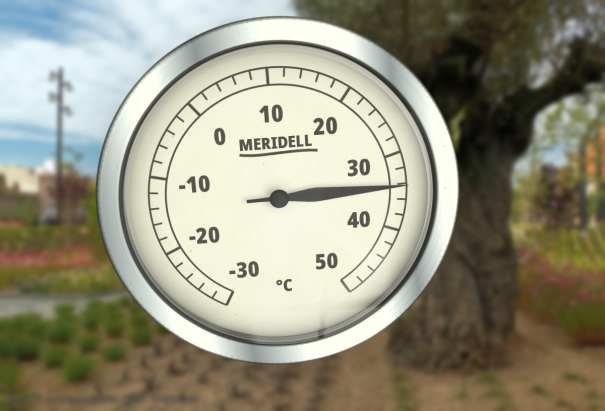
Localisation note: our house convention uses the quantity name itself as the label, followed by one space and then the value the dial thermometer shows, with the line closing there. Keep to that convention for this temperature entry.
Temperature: 34 °C
